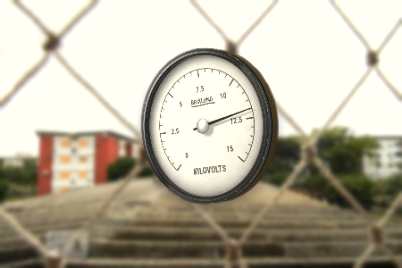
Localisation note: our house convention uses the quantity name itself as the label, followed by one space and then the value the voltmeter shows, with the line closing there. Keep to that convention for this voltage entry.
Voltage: 12 kV
